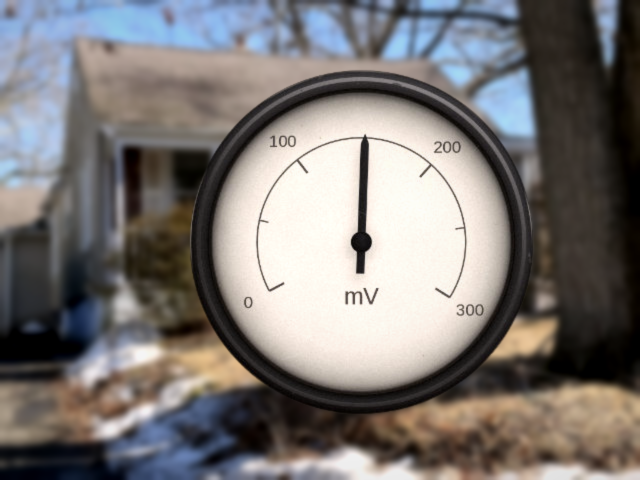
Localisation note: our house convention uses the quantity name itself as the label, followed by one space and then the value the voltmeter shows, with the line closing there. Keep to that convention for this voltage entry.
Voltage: 150 mV
